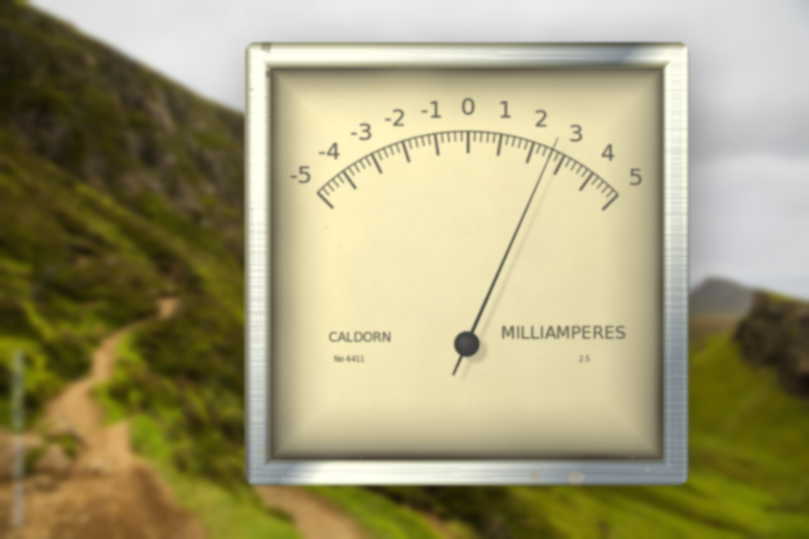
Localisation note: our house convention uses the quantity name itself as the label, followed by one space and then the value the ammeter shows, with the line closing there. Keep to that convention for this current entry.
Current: 2.6 mA
